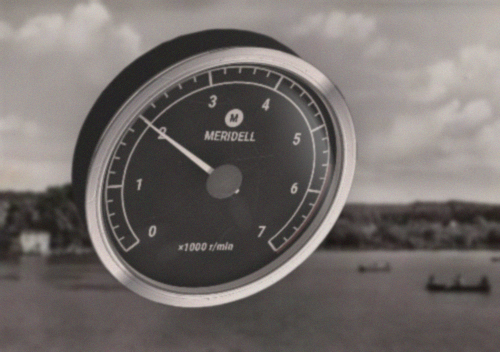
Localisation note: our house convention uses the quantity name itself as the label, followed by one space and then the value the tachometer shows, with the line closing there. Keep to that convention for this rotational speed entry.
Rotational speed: 2000 rpm
